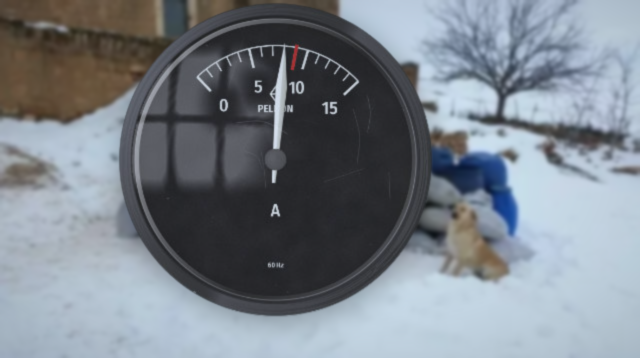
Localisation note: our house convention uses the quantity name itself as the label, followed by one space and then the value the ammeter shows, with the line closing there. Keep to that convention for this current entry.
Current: 8 A
